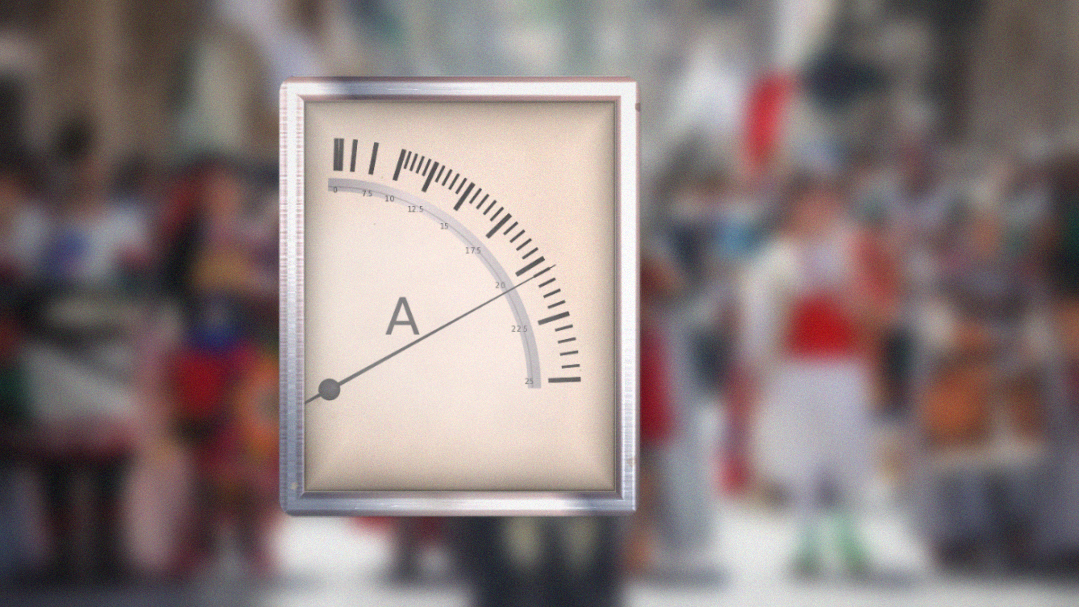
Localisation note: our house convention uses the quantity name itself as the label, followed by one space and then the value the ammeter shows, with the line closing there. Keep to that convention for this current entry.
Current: 20.5 A
